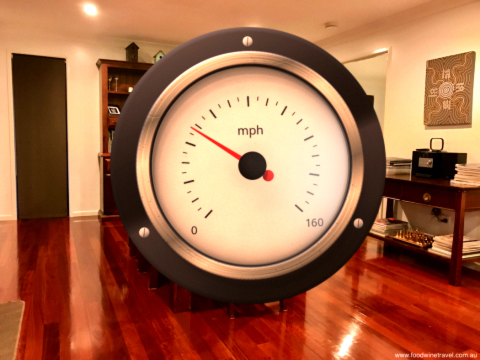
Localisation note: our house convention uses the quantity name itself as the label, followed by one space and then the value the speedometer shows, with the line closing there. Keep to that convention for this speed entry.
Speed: 47.5 mph
